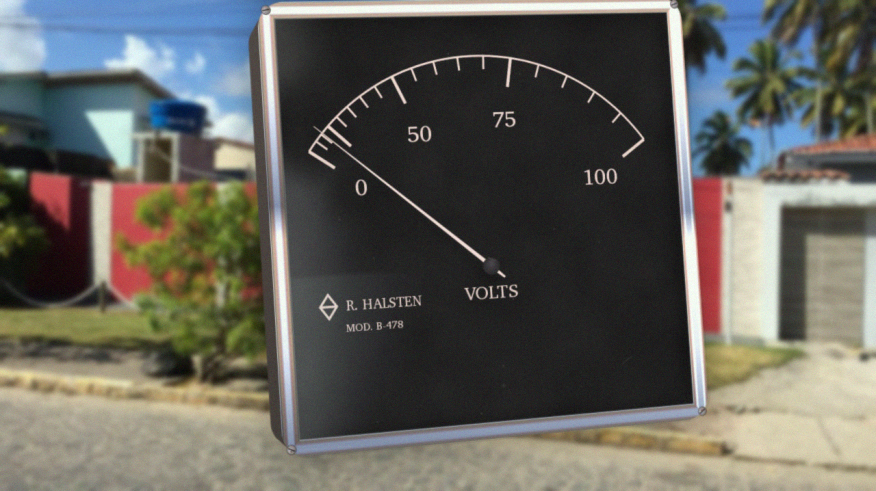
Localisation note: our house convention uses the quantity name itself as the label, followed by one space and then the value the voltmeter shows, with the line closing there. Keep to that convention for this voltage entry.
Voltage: 20 V
